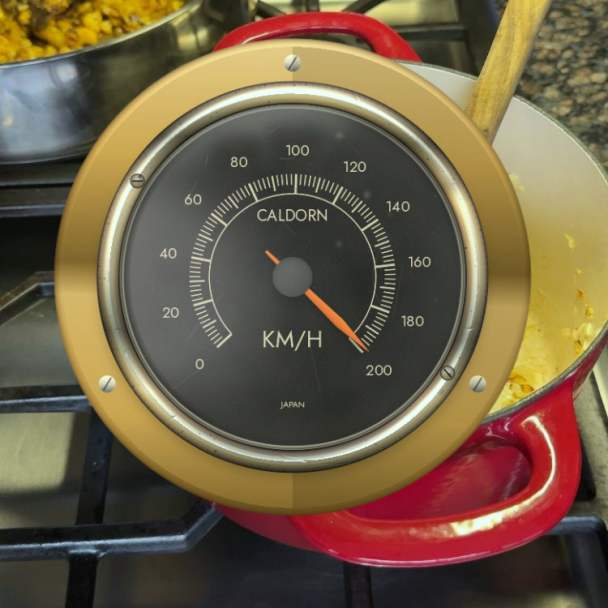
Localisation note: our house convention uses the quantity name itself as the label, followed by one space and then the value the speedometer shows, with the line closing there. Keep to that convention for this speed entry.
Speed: 198 km/h
